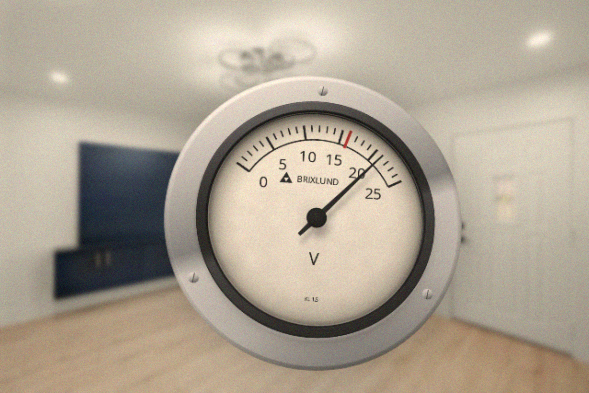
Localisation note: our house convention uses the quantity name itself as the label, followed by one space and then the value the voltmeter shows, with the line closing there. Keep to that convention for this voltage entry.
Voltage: 21 V
